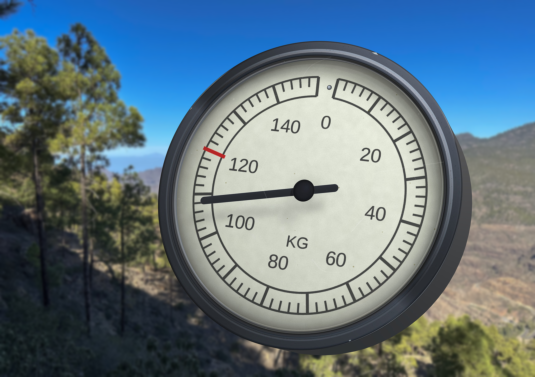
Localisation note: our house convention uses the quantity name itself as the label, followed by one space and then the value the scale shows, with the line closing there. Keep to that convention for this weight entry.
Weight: 108 kg
